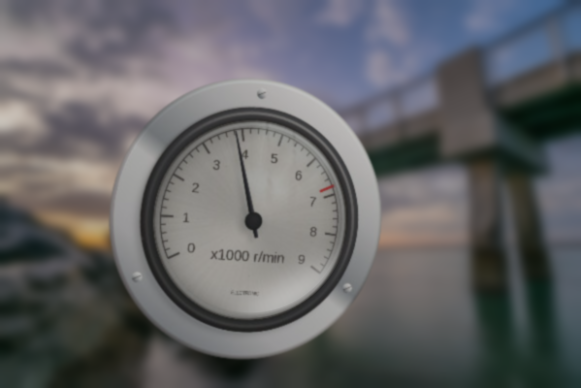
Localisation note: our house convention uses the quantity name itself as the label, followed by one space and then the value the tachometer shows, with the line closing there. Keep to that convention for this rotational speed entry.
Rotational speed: 3800 rpm
